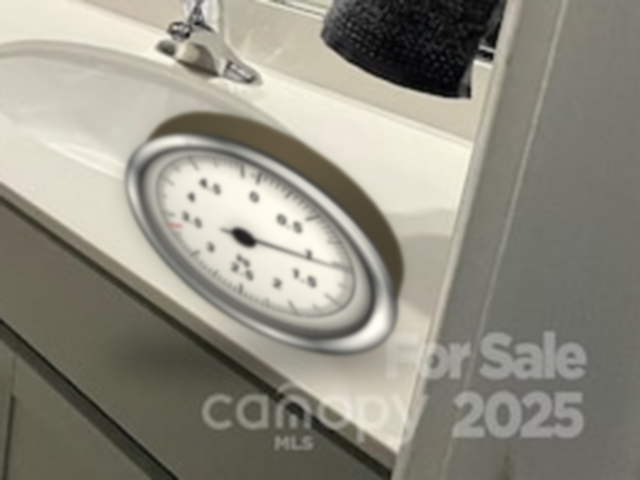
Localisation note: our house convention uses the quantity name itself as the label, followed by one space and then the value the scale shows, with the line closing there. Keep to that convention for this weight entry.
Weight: 1 kg
